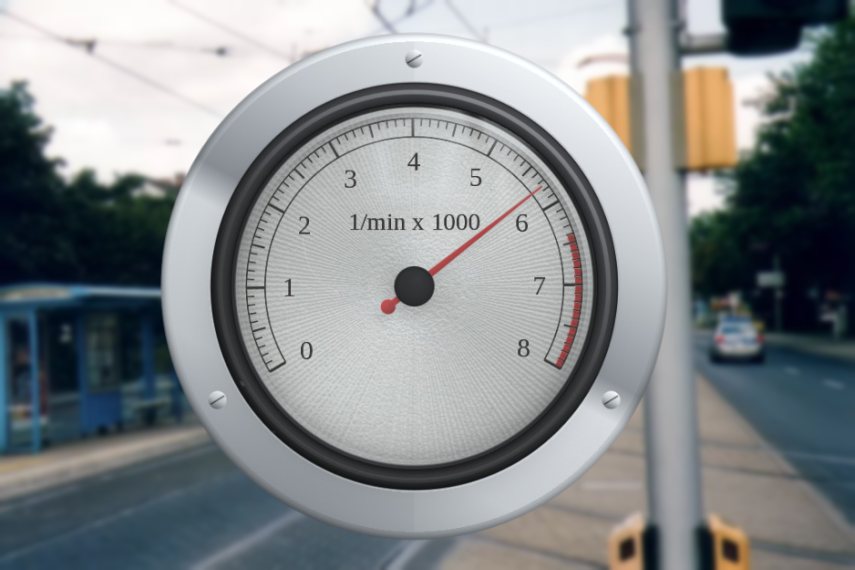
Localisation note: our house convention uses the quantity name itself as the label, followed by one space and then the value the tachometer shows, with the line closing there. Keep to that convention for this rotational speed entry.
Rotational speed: 5750 rpm
